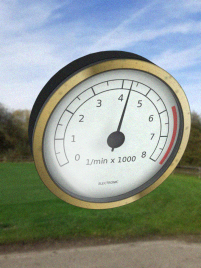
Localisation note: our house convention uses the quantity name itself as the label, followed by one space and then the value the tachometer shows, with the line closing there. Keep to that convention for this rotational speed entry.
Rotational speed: 4250 rpm
